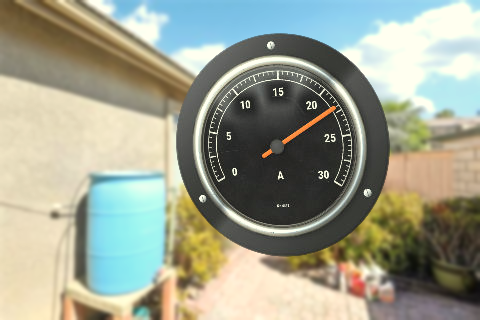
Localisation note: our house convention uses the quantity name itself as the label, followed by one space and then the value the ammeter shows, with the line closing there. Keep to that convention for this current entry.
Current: 22 A
